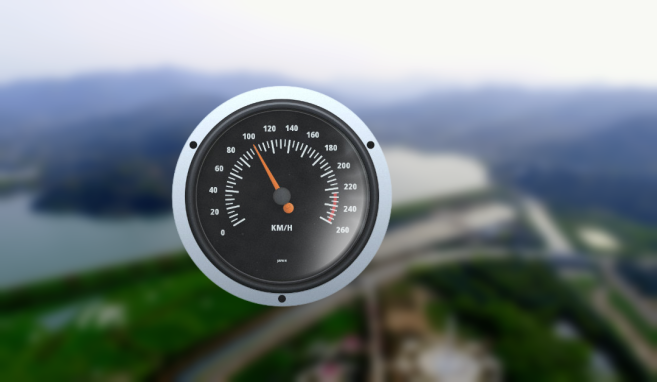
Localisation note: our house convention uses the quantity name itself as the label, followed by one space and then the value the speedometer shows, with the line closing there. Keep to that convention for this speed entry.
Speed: 100 km/h
